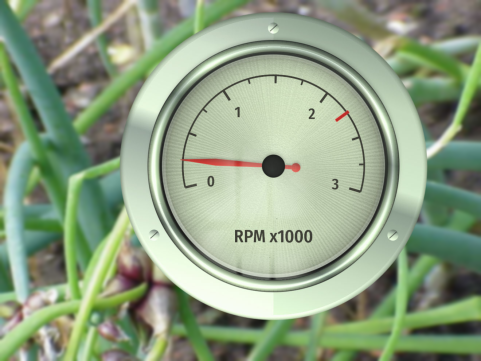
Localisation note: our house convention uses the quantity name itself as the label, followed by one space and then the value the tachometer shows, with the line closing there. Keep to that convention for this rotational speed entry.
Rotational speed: 250 rpm
